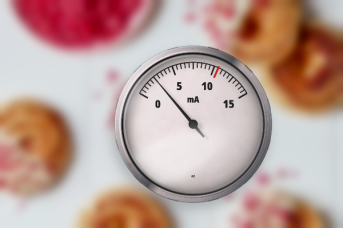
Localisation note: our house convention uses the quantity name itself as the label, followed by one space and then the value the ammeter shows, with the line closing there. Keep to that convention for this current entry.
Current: 2.5 mA
